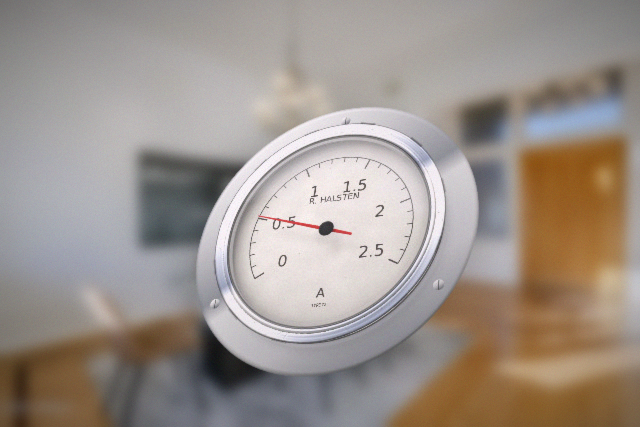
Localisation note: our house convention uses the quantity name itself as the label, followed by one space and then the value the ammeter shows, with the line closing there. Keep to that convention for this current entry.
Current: 0.5 A
